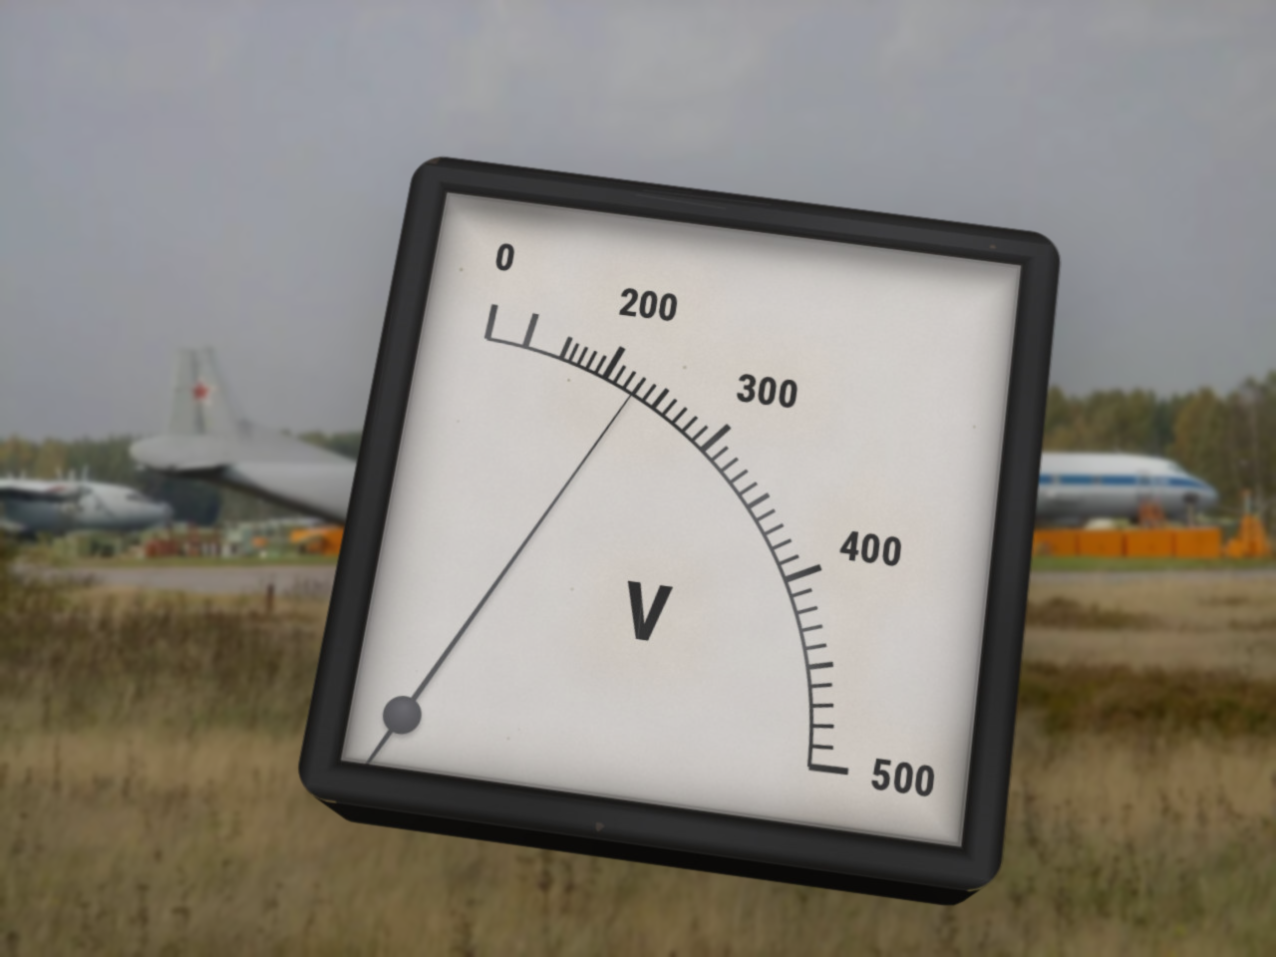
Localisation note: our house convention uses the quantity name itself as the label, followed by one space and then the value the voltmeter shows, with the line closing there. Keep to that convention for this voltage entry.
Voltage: 230 V
